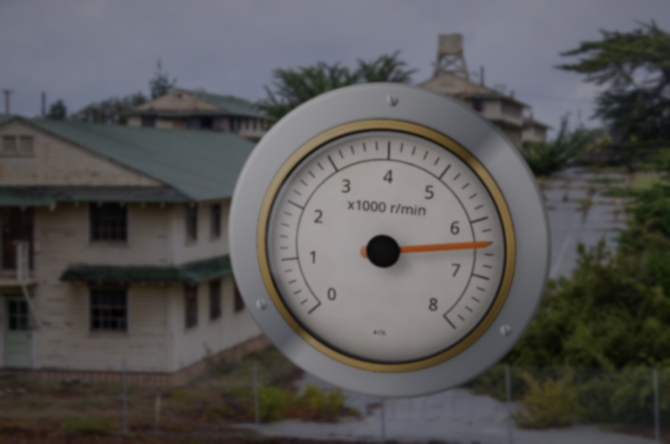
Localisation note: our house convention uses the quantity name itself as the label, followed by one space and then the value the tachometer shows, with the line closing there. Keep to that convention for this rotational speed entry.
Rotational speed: 6400 rpm
